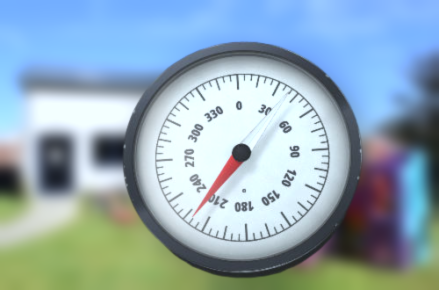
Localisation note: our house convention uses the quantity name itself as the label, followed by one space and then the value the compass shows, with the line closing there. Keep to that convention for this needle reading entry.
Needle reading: 220 °
